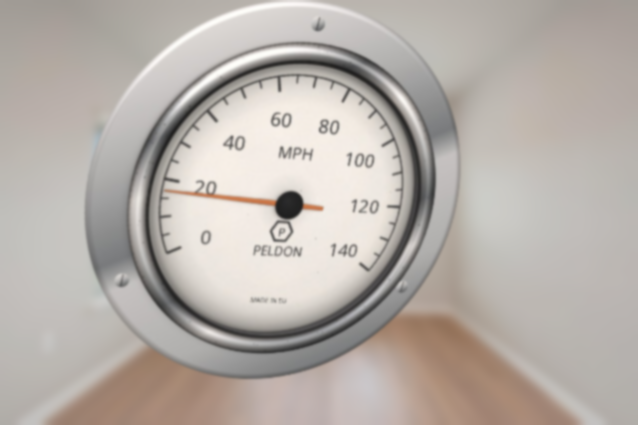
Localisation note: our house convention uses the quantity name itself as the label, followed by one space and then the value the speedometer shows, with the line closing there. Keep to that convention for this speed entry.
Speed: 17.5 mph
